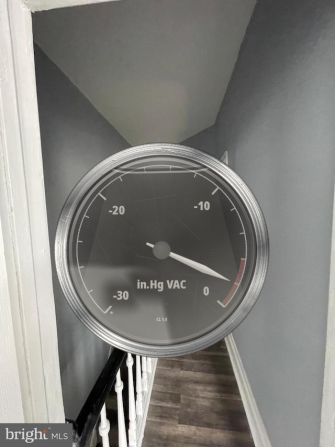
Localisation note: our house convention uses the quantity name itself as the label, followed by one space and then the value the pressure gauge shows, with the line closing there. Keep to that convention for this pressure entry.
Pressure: -2 inHg
